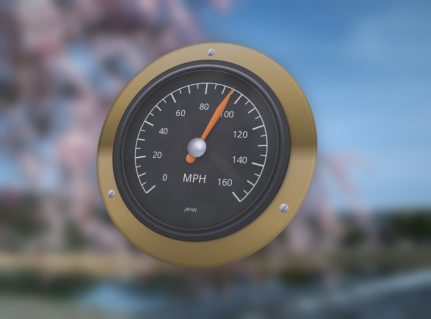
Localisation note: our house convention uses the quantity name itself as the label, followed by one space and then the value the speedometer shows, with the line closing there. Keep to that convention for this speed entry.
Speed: 95 mph
